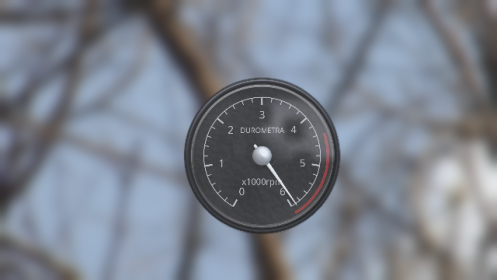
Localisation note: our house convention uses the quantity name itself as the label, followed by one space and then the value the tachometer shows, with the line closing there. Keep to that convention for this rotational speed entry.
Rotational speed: 5900 rpm
